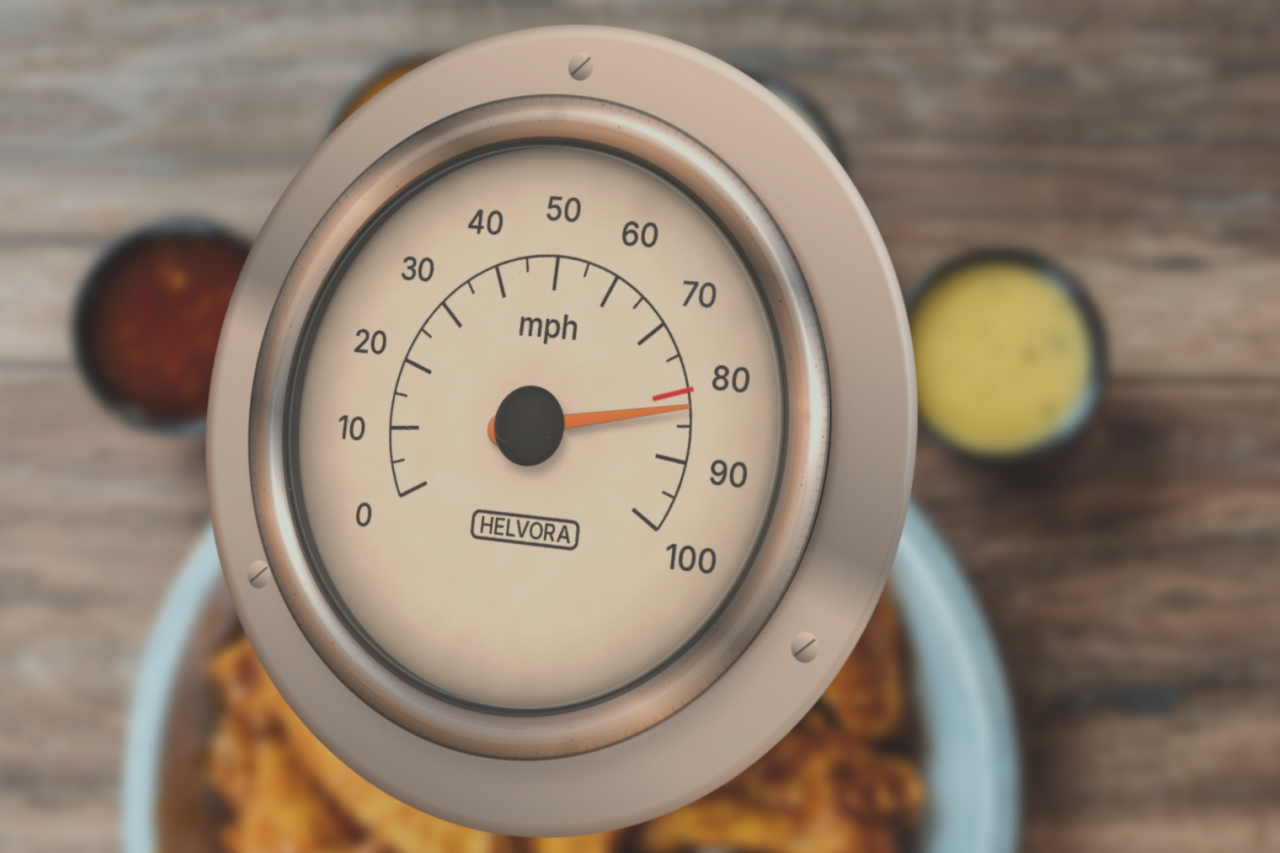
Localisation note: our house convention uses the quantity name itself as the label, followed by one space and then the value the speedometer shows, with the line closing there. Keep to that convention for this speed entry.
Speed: 82.5 mph
